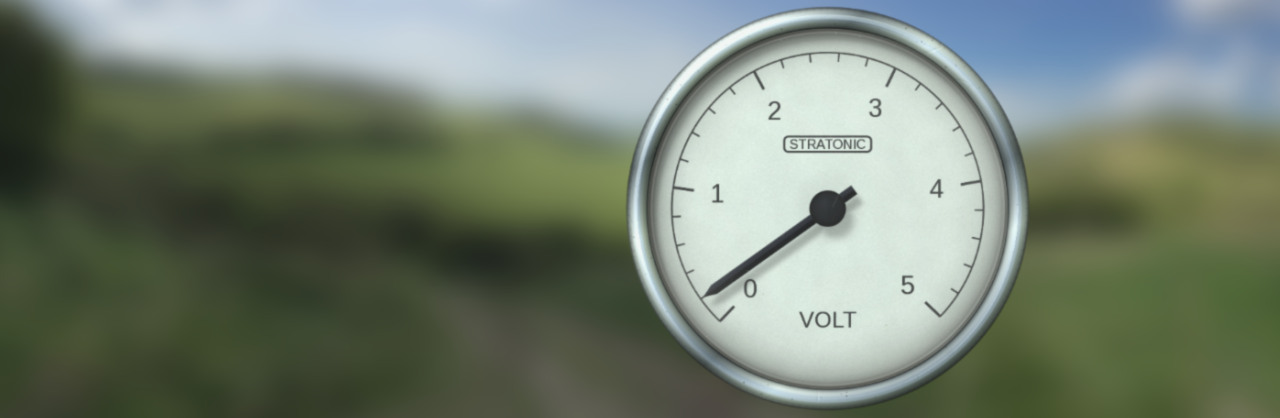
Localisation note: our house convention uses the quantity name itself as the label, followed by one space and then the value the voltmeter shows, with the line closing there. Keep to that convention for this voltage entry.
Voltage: 0.2 V
